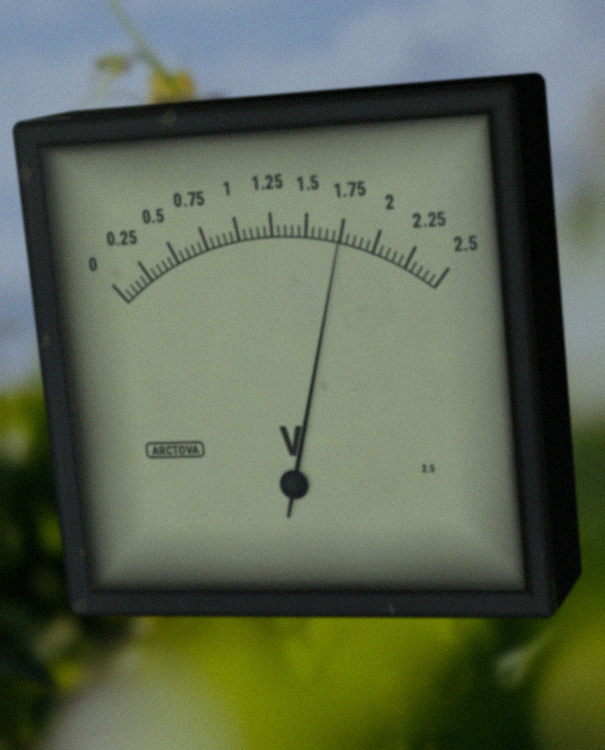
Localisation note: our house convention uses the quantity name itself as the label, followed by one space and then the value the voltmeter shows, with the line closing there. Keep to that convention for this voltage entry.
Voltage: 1.75 V
